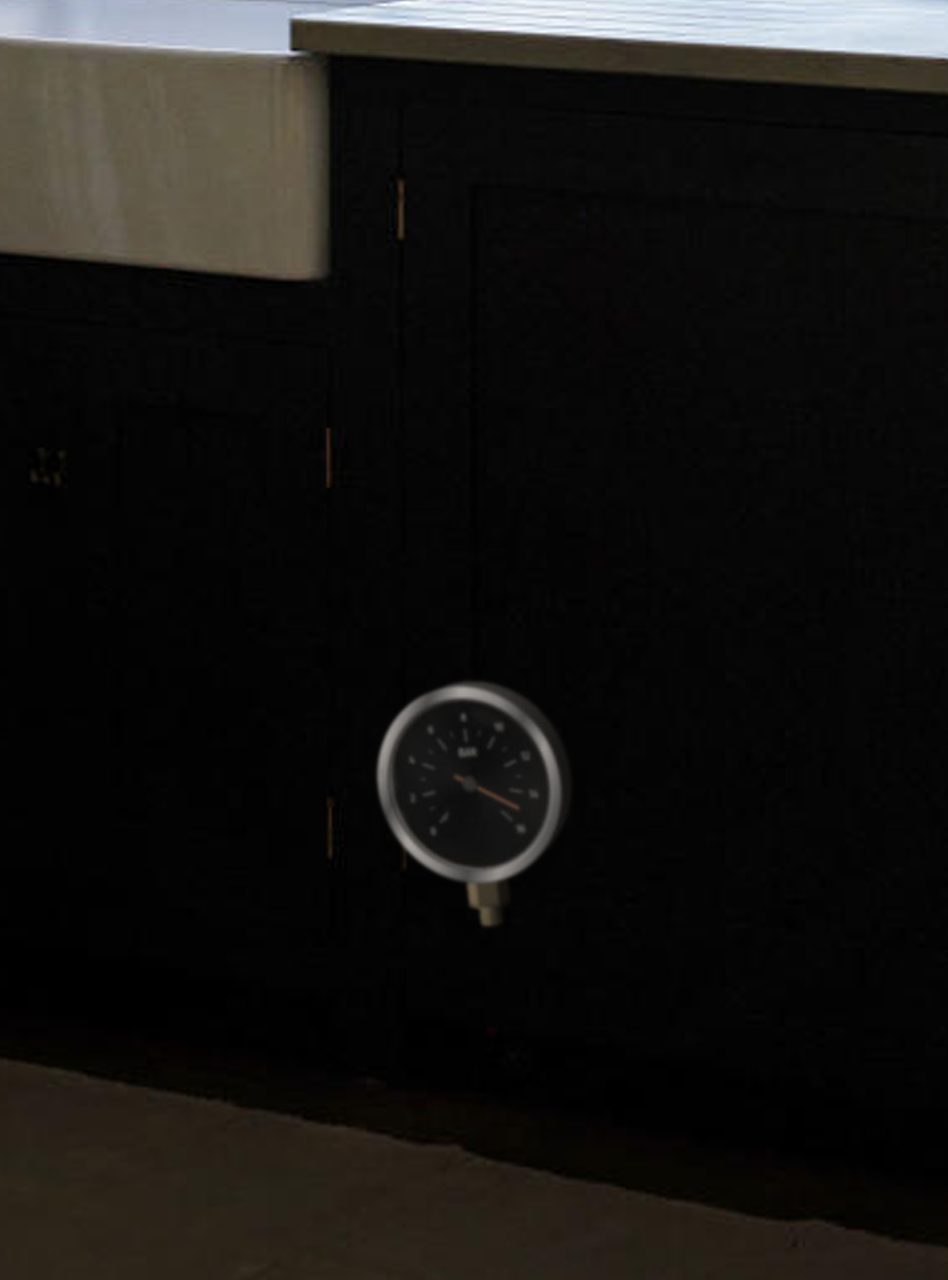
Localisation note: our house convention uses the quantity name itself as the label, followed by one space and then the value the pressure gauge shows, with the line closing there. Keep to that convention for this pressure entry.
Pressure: 15 bar
